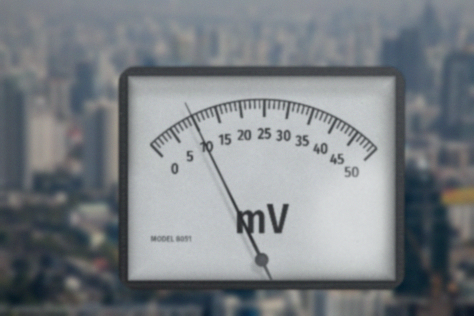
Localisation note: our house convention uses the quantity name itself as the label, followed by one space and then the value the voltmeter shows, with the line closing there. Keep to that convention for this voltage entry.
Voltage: 10 mV
